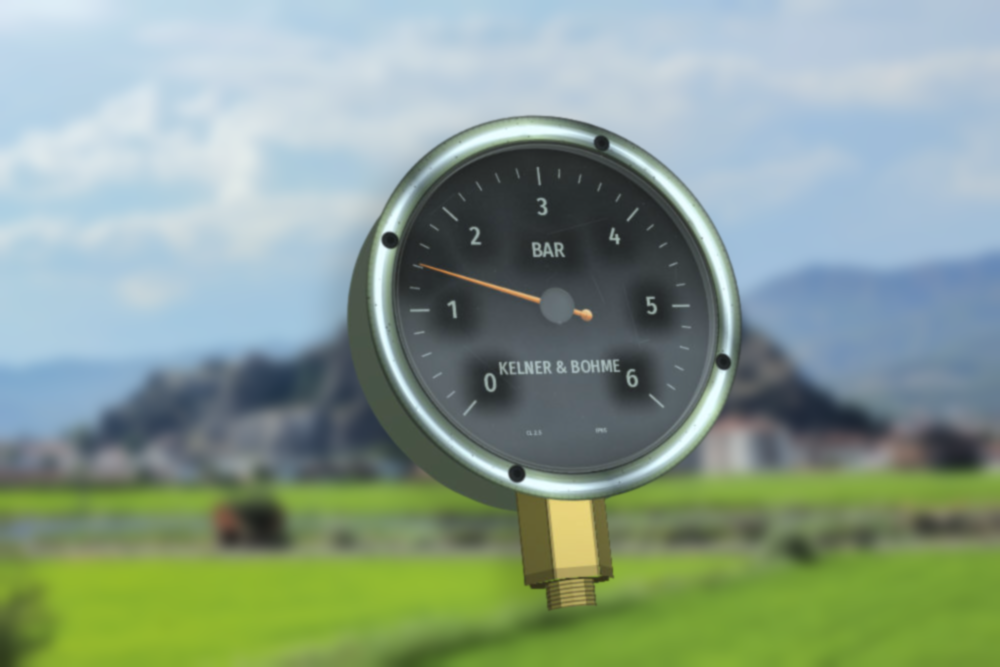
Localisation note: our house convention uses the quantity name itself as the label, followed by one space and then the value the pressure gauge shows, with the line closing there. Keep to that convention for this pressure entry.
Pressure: 1.4 bar
